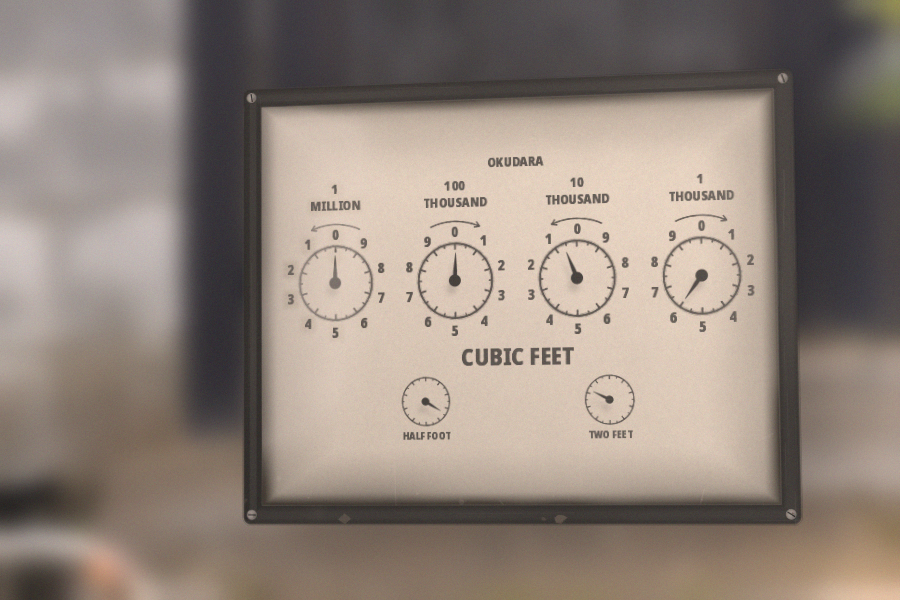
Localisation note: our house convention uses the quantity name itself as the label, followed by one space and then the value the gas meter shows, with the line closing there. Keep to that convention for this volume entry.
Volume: 600 ft³
